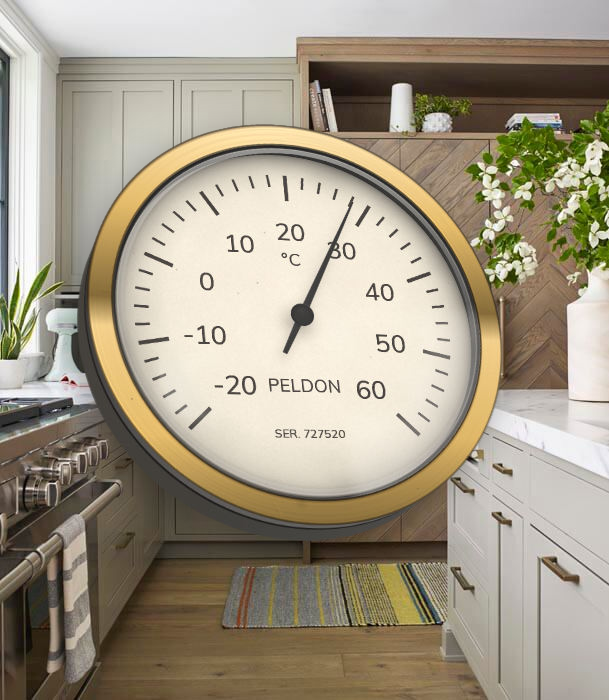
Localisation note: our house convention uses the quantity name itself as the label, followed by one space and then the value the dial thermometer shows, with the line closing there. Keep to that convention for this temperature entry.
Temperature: 28 °C
